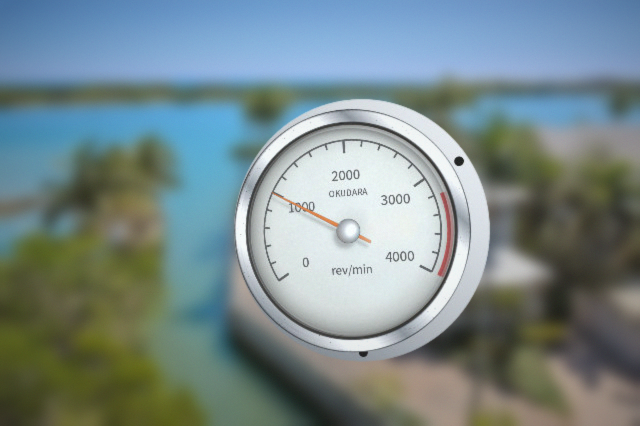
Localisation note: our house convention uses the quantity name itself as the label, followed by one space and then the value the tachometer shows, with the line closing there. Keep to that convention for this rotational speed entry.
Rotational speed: 1000 rpm
